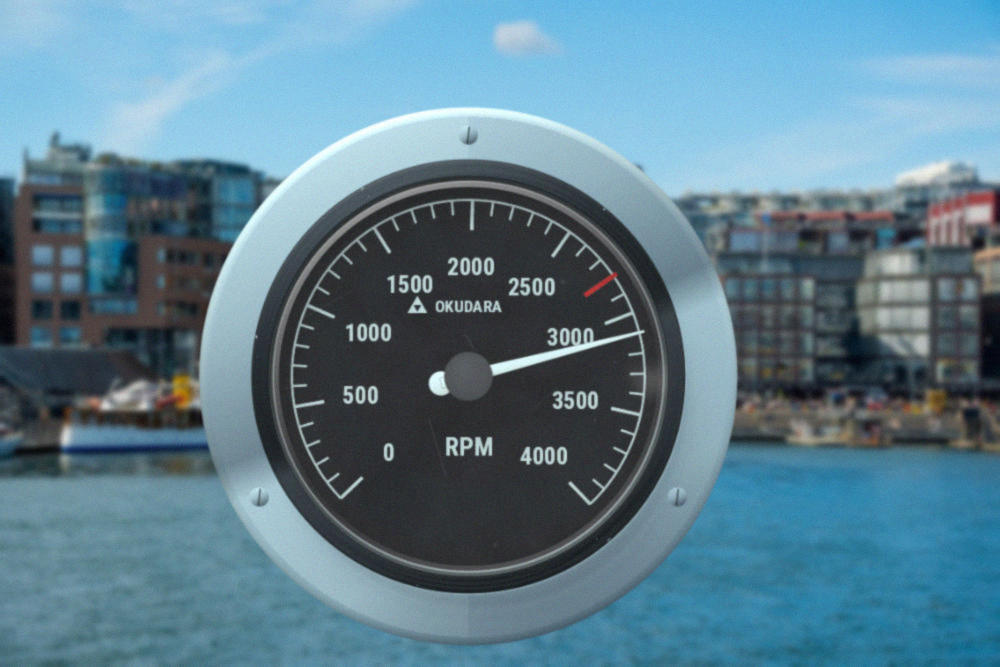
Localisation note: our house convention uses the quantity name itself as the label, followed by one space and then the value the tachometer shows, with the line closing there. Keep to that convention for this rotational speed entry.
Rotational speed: 3100 rpm
